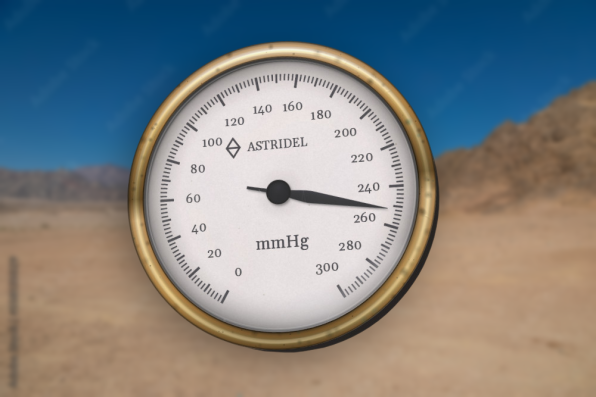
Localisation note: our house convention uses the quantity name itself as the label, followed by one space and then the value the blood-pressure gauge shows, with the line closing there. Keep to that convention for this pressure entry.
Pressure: 252 mmHg
